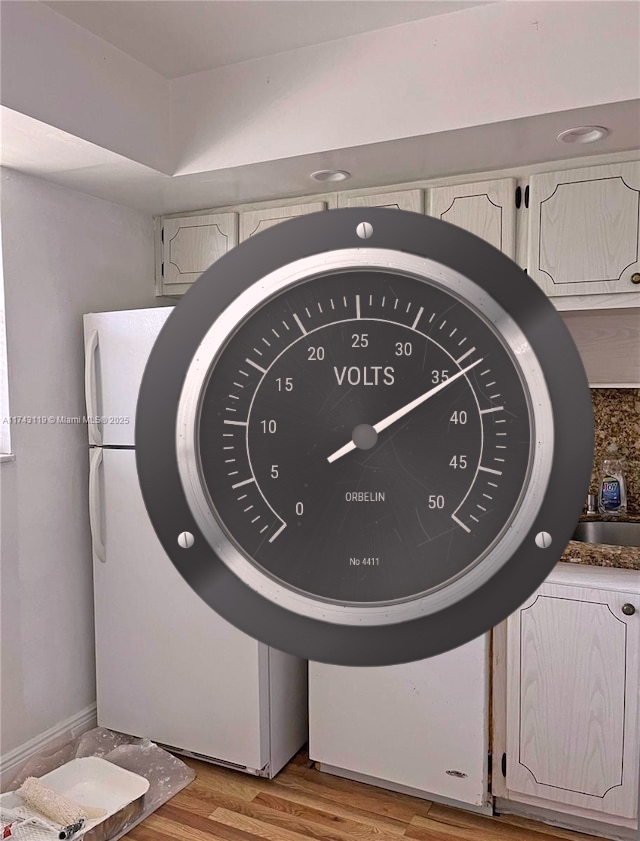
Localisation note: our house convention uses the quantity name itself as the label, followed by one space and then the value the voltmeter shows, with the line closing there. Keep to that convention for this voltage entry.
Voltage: 36 V
